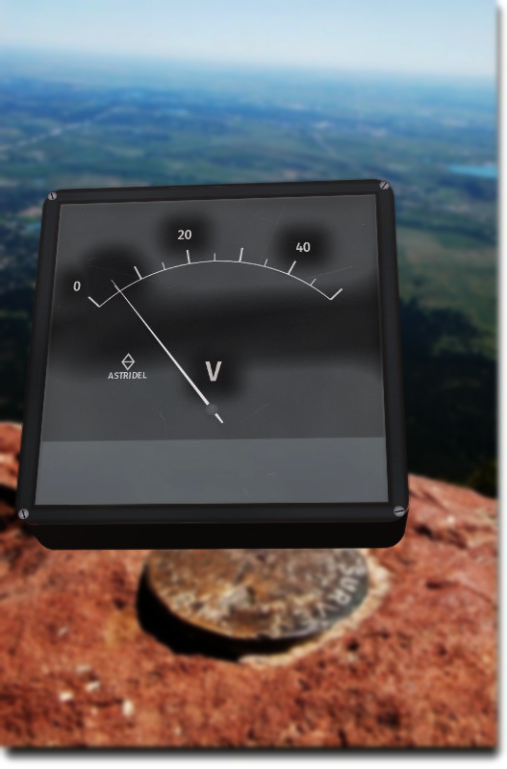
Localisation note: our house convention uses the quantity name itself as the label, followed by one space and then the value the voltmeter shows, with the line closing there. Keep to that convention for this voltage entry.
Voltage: 5 V
